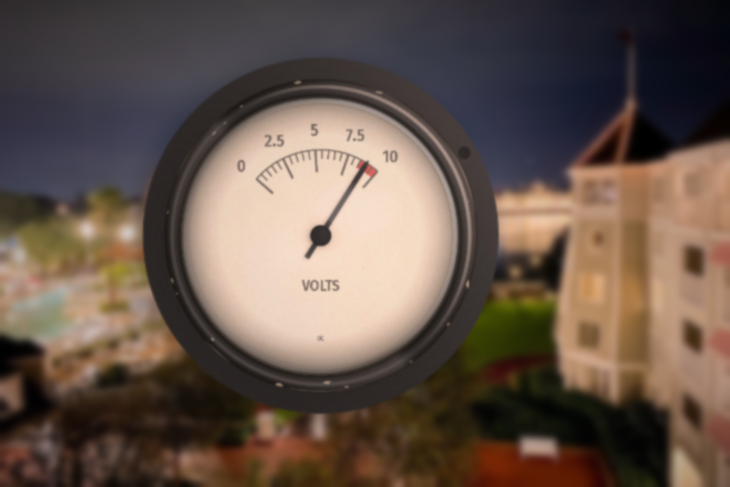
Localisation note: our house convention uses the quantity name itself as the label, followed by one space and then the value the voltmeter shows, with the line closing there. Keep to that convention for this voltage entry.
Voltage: 9 V
